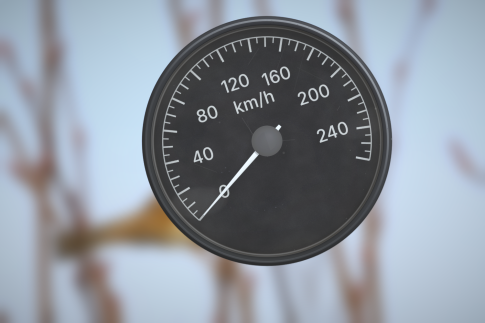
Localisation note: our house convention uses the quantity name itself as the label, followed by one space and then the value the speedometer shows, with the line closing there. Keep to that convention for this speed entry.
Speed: 0 km/h
